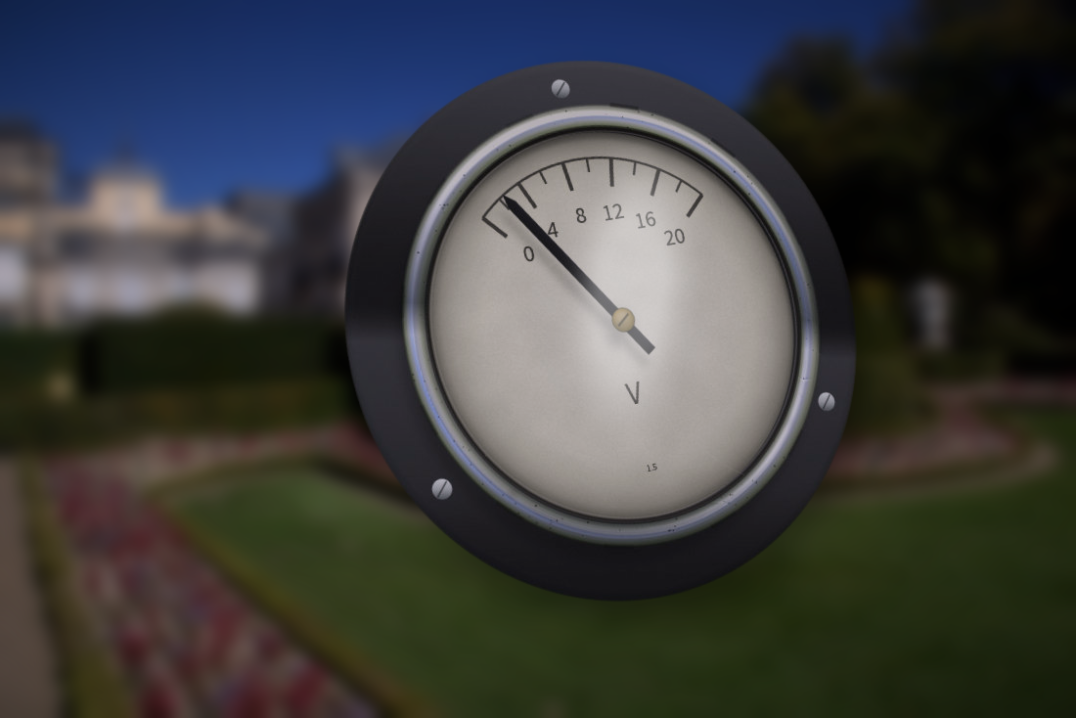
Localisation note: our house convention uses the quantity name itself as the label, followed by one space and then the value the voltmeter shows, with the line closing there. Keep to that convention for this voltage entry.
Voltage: 2 V
